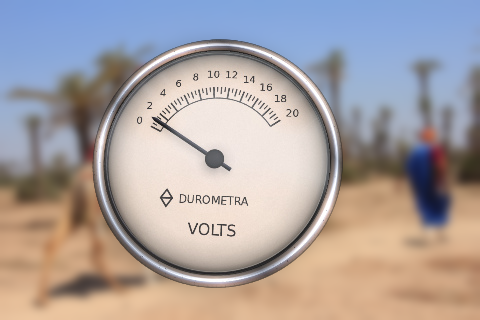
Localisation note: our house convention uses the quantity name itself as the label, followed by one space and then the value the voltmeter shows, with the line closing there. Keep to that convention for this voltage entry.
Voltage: 1 V
